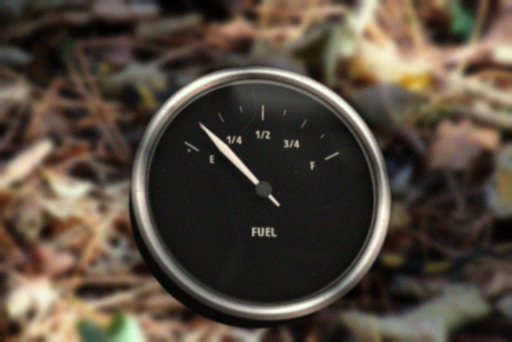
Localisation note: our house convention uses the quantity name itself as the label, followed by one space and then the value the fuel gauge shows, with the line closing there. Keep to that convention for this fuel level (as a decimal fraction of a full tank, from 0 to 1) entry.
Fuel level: 0.125
